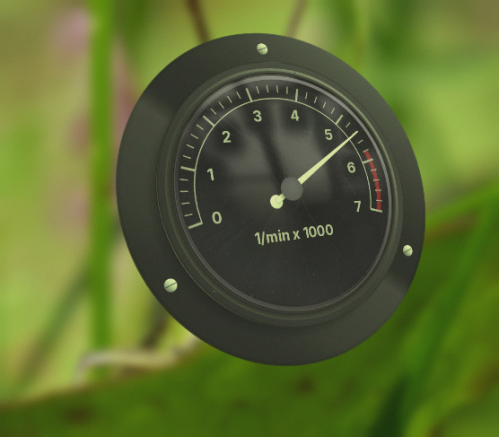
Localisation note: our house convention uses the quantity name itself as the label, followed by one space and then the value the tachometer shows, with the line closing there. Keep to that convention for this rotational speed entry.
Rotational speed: 5400 rpm
